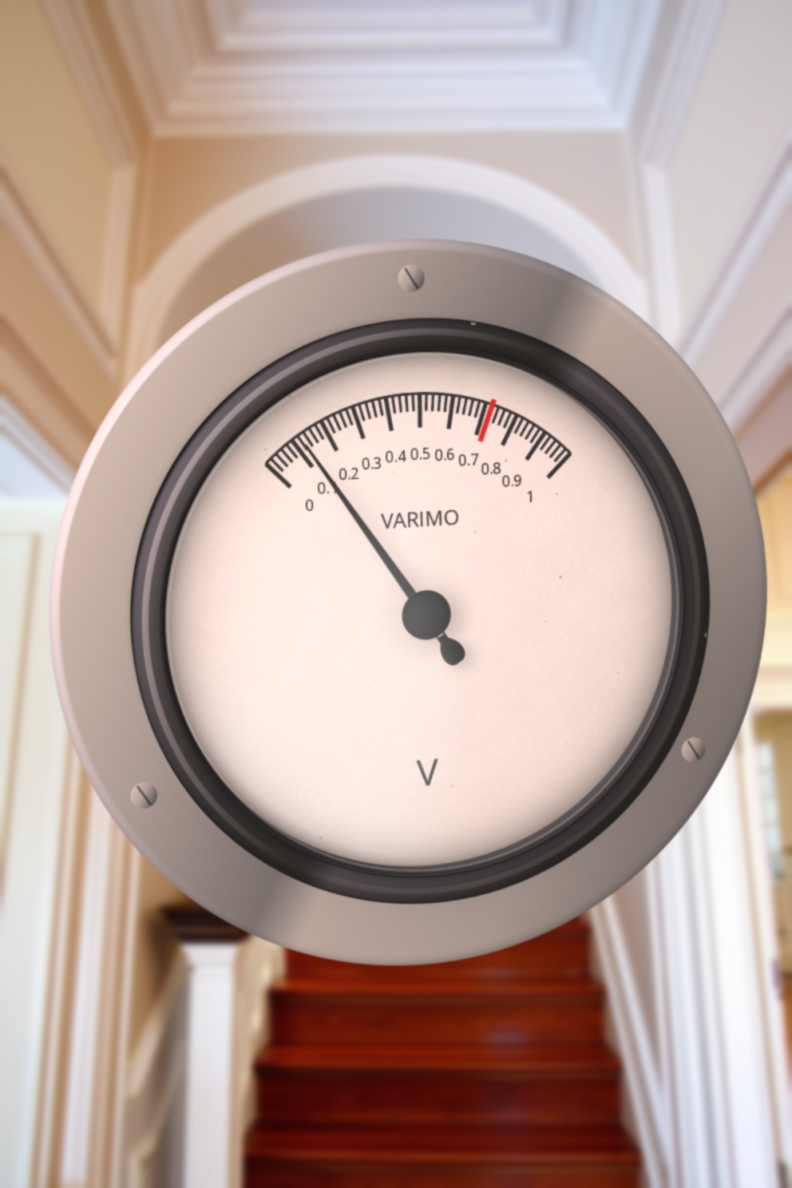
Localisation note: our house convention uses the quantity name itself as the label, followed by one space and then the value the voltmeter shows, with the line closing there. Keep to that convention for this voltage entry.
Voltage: 0.12 V
